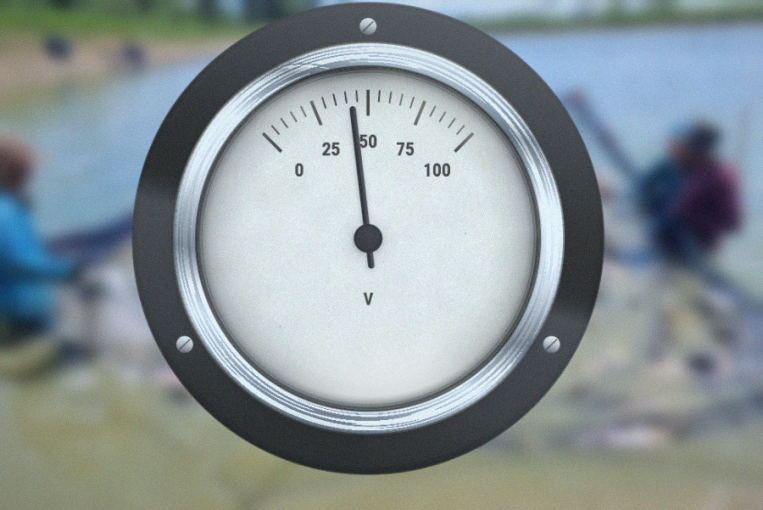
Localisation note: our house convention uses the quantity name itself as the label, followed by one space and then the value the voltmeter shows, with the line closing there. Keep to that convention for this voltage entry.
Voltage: 42.5 V
